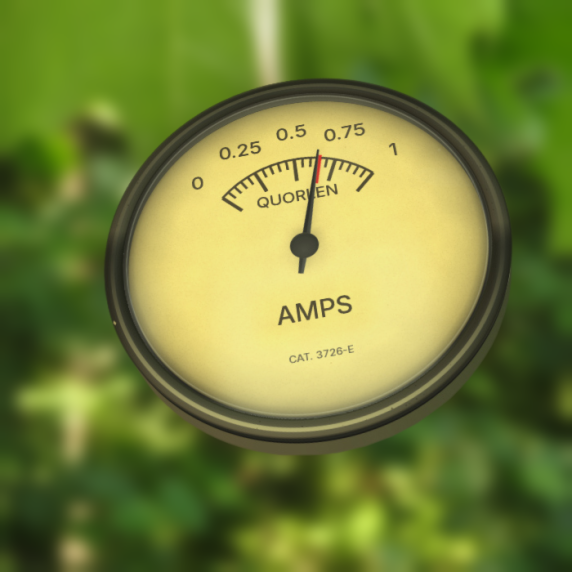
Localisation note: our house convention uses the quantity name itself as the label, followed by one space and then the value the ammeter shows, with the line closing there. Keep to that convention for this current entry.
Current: 0.65 A
